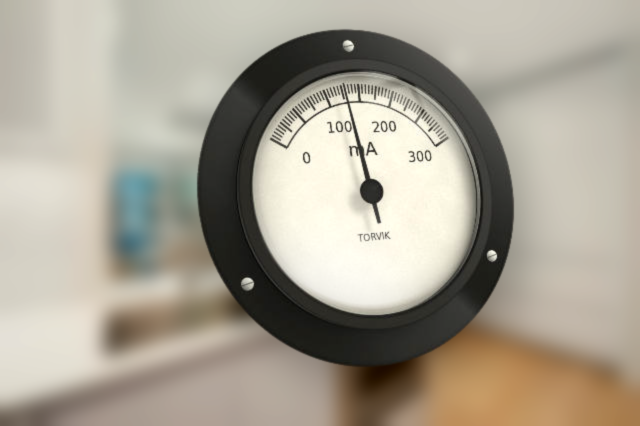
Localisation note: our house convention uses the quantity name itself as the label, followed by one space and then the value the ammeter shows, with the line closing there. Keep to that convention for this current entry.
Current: 125 mA
